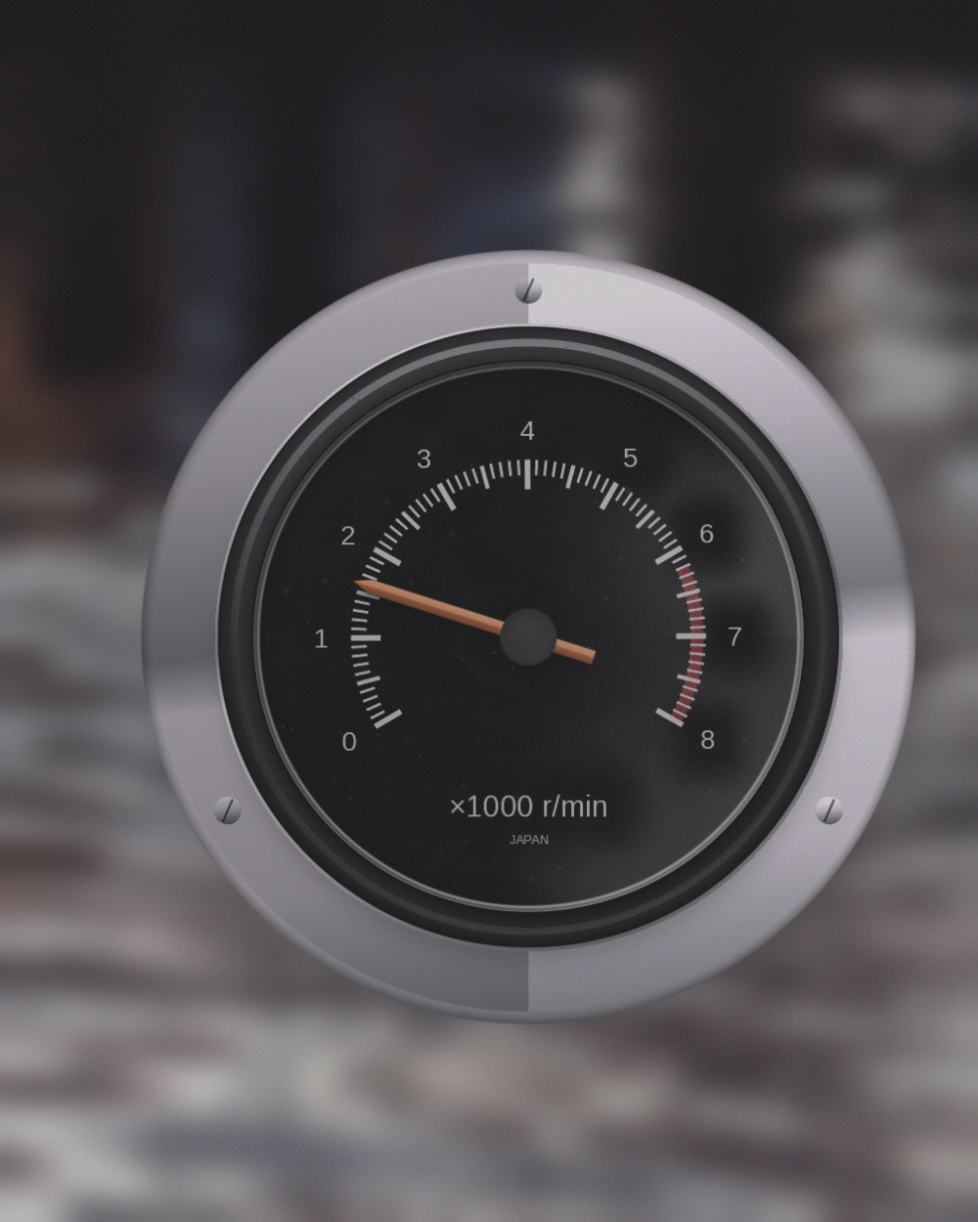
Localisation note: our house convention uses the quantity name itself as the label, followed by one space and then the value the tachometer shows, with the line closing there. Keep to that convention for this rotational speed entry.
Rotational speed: 1600 rpm
